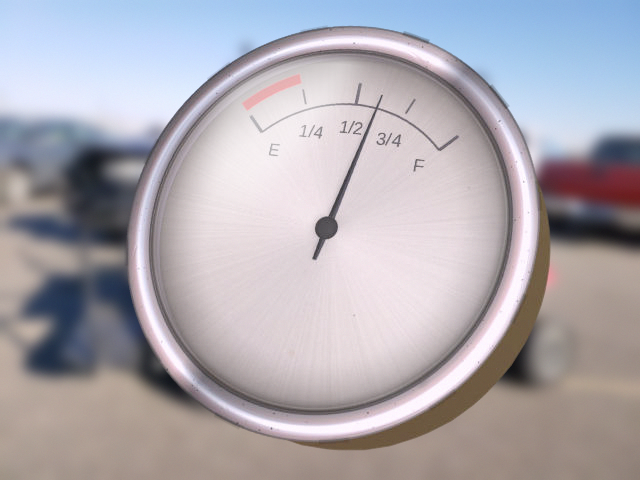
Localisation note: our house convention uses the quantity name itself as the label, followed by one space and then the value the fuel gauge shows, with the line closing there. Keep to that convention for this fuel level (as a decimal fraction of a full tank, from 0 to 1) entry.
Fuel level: 0.625
